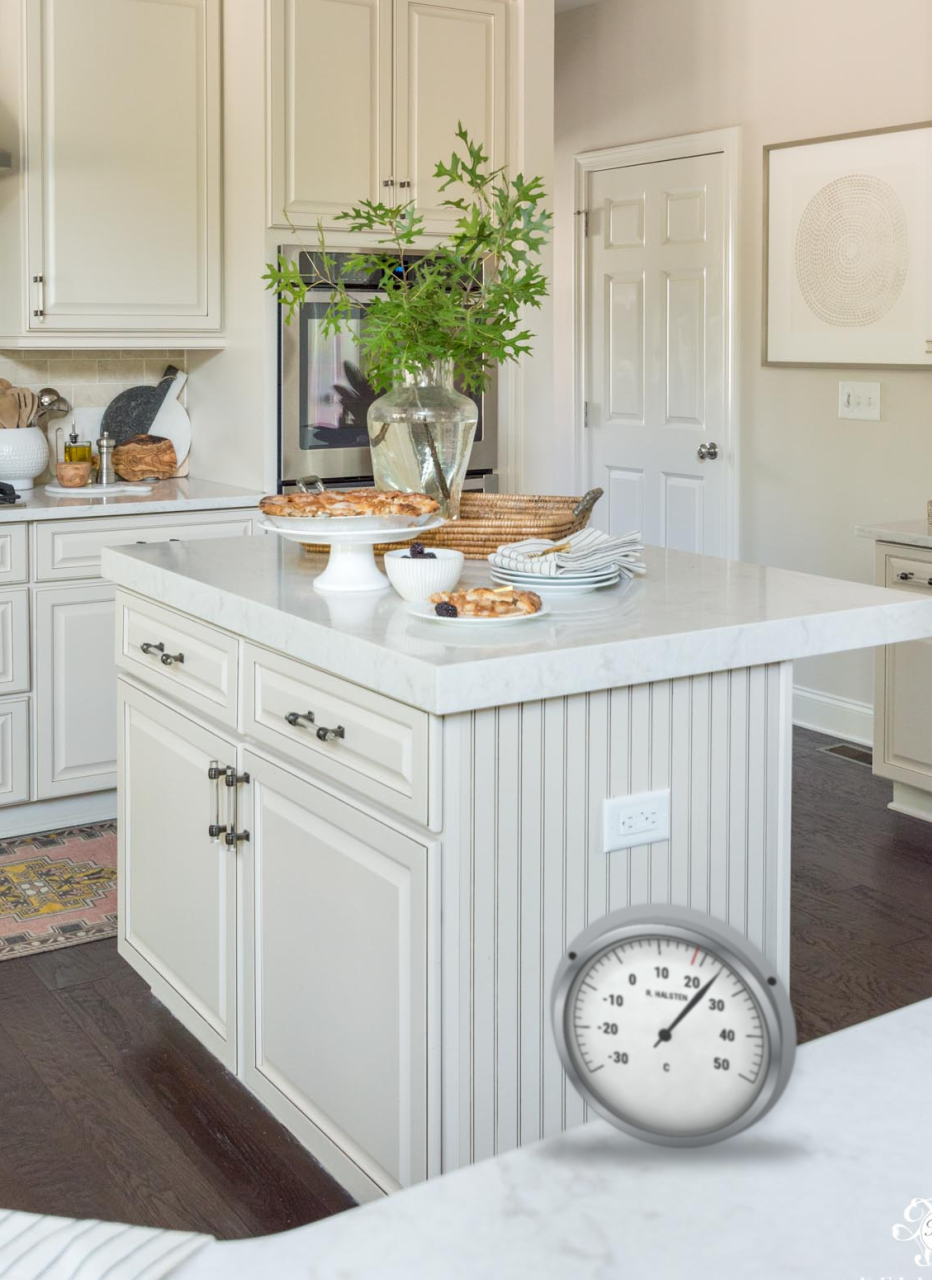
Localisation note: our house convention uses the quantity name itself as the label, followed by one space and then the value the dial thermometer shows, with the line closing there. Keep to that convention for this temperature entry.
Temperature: 24 °C
